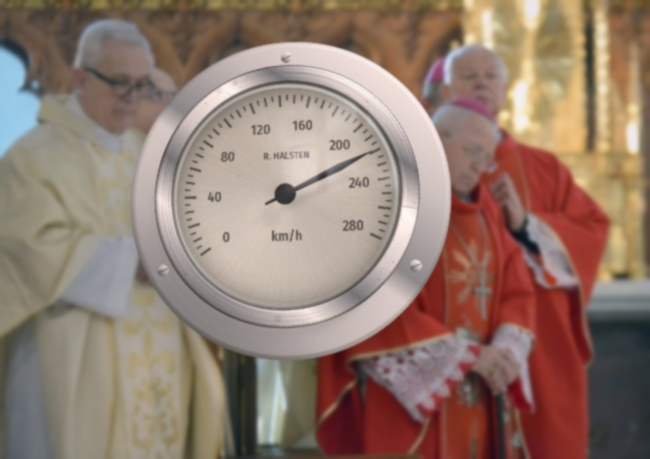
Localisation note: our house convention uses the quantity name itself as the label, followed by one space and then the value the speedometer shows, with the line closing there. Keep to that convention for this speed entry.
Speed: 220 km/h
